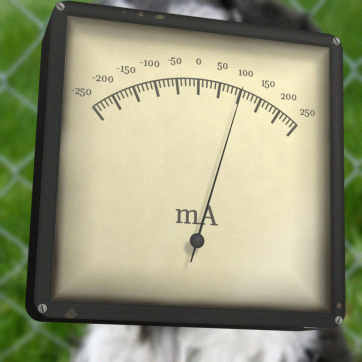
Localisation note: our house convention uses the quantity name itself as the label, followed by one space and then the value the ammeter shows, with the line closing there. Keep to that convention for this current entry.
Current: 100 mA
